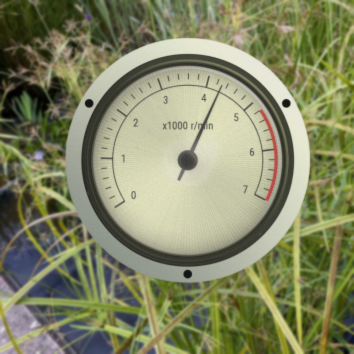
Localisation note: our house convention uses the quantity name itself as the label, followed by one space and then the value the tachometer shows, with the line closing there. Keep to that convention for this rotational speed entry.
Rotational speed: 4300 rpm
